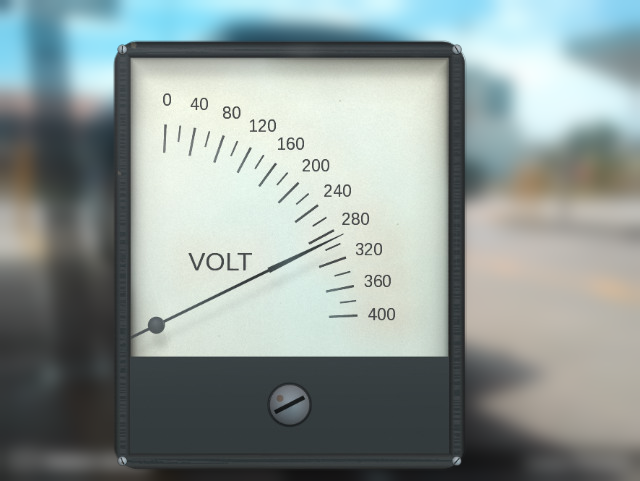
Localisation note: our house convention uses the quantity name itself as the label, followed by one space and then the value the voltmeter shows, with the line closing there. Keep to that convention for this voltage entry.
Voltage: 290 V
